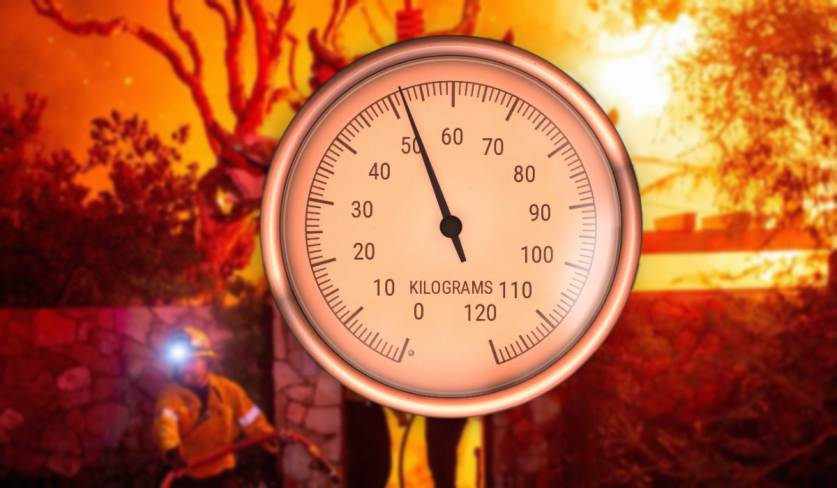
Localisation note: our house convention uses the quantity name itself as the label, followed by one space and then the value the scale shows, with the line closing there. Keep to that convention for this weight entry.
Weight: 52 kg
